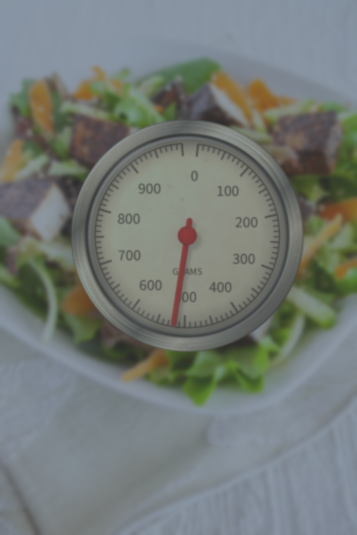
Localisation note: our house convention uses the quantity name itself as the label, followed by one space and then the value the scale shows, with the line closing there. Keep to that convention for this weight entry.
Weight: 520 g
